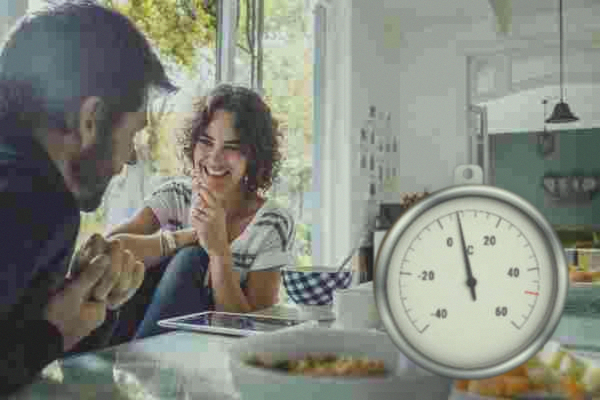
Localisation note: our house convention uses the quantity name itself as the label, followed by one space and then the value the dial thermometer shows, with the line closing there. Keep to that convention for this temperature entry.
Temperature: 6 °C
